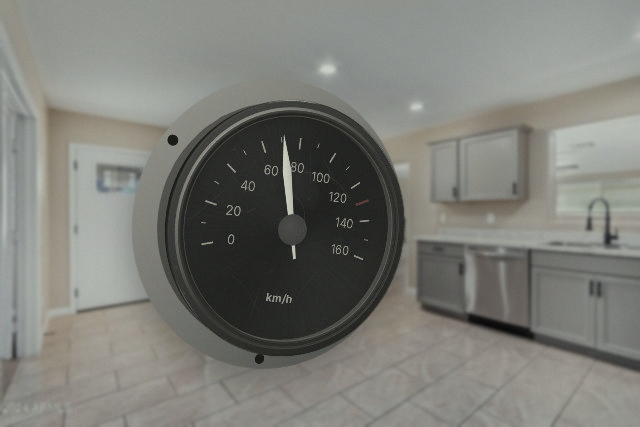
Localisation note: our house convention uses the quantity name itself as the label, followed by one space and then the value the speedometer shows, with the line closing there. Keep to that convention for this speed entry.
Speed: 70 km/h
